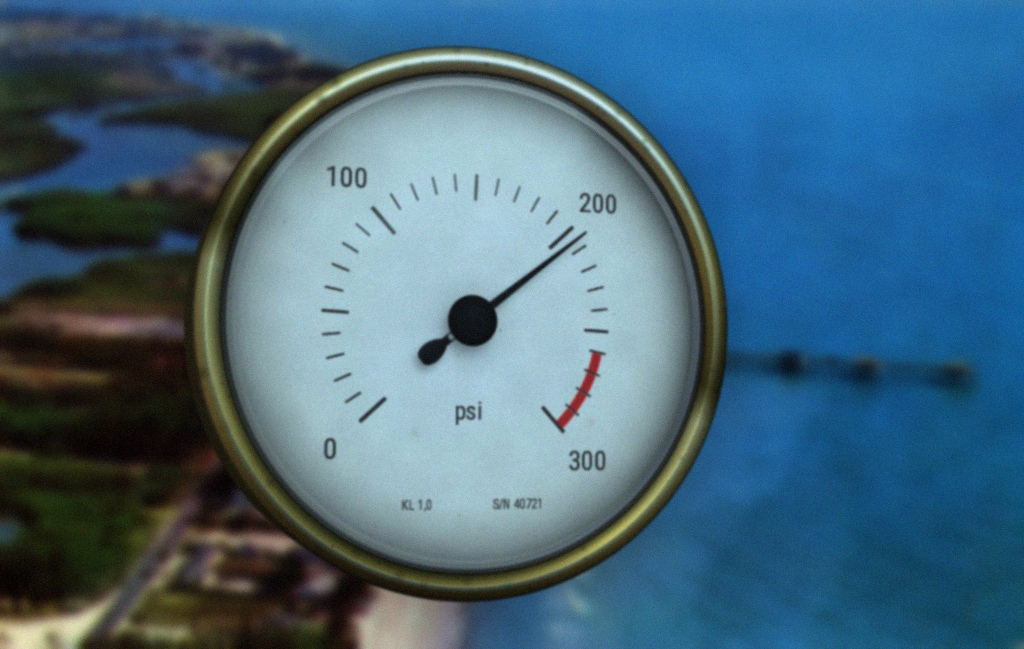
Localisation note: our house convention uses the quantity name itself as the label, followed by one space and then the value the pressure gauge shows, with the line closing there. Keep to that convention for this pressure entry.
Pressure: 205 psi
